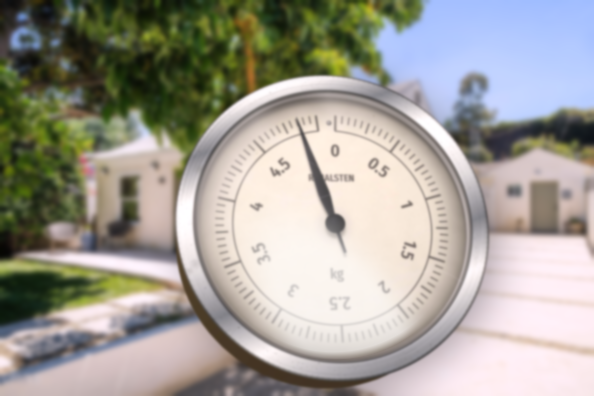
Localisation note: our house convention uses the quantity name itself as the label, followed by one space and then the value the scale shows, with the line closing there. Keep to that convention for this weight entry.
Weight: 4.85 kg
